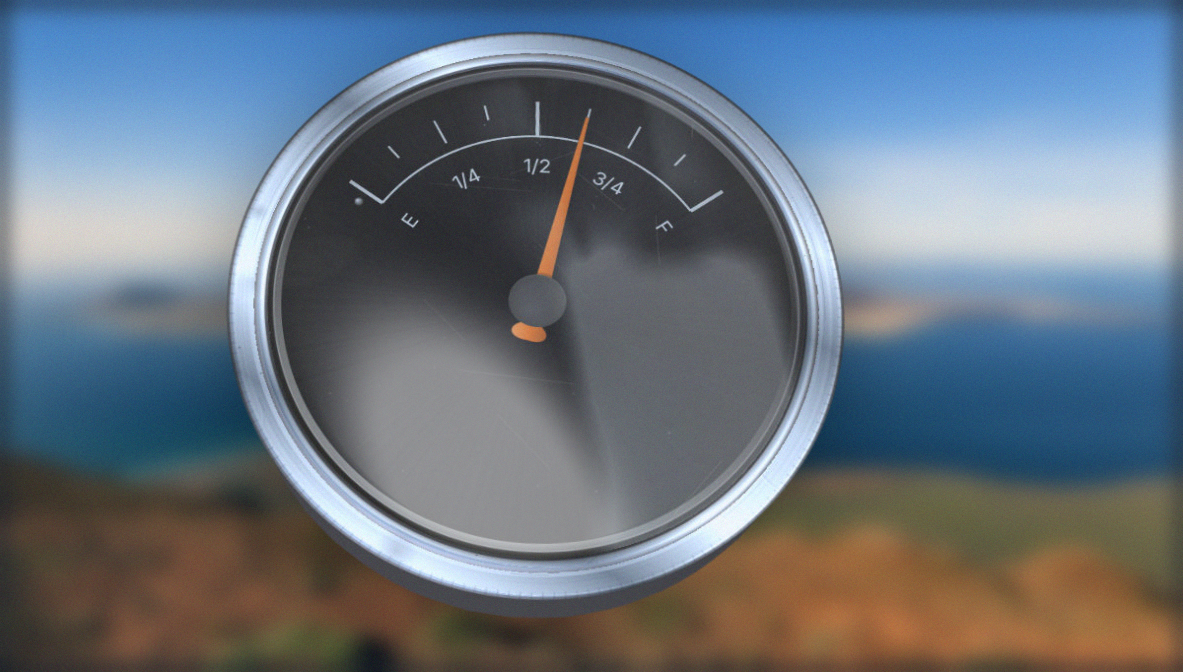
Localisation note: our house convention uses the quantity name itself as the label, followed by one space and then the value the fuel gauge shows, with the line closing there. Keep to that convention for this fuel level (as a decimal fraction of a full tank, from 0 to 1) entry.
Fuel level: 0.625
